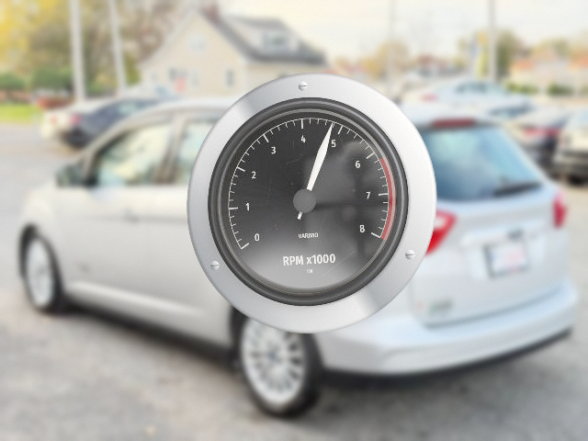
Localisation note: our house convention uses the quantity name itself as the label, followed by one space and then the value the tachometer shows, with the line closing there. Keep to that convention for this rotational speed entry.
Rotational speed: 4800 rpm
